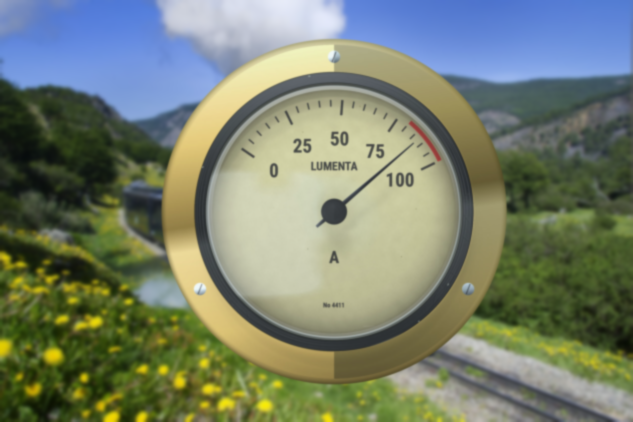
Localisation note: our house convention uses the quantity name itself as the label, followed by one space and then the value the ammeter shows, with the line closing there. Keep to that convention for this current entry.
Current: 87.5 A
